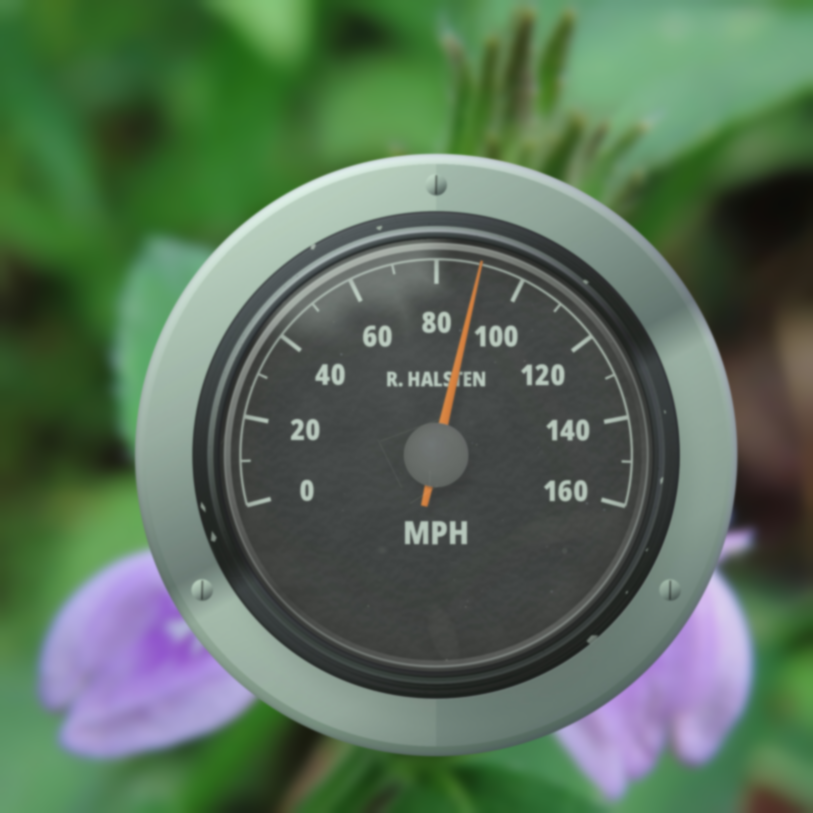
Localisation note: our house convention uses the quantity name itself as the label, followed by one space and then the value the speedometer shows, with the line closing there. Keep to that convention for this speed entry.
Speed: 90 mph
